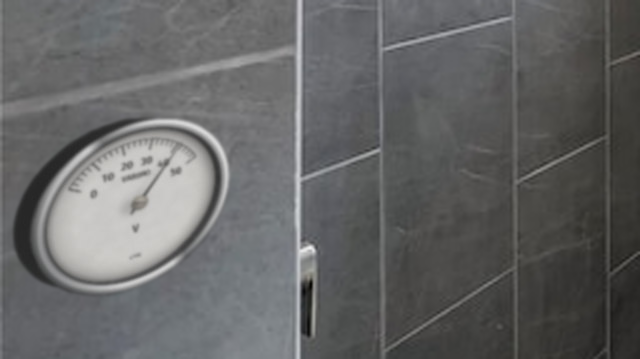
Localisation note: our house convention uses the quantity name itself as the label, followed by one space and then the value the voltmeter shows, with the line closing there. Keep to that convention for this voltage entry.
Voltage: 40 V
